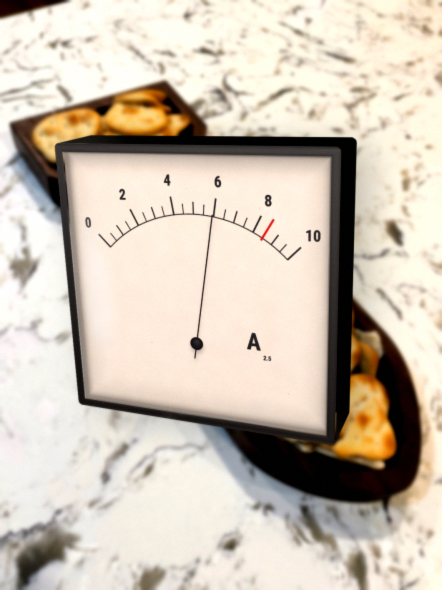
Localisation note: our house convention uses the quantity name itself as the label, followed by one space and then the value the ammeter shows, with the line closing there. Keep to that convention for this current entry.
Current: 6 A
